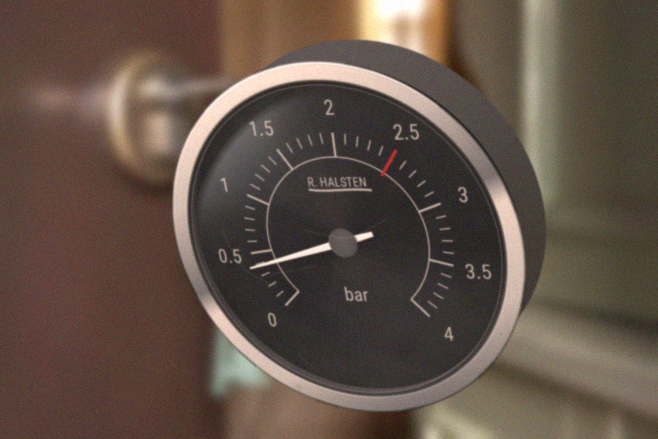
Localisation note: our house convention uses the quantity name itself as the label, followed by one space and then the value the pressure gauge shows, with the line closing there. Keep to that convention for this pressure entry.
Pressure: 0.4 bar
